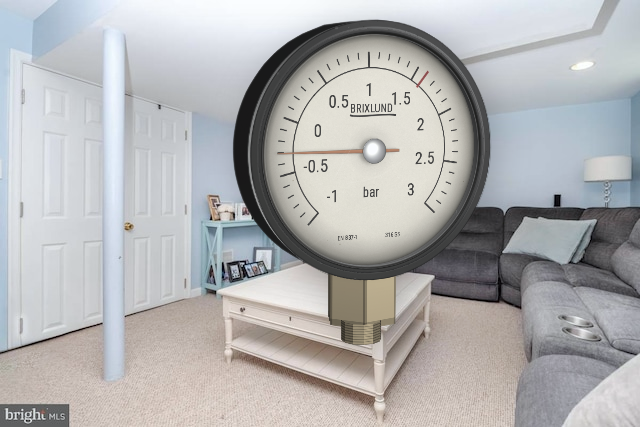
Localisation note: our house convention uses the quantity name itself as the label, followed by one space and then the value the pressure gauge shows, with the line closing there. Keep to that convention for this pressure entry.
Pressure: -0.3 bar
